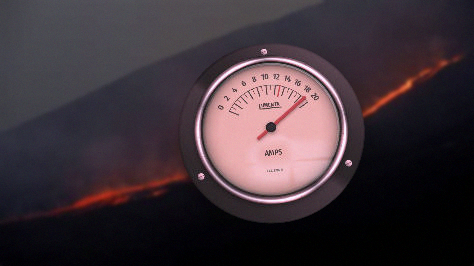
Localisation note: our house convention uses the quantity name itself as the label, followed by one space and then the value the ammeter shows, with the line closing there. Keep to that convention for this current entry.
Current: 19 A
